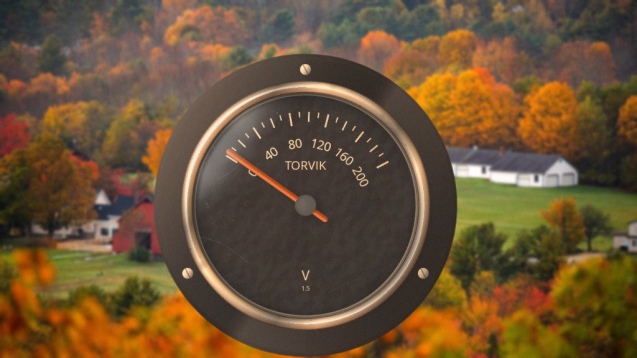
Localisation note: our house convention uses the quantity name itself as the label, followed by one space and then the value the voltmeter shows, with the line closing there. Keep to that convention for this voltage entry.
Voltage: 5 V
